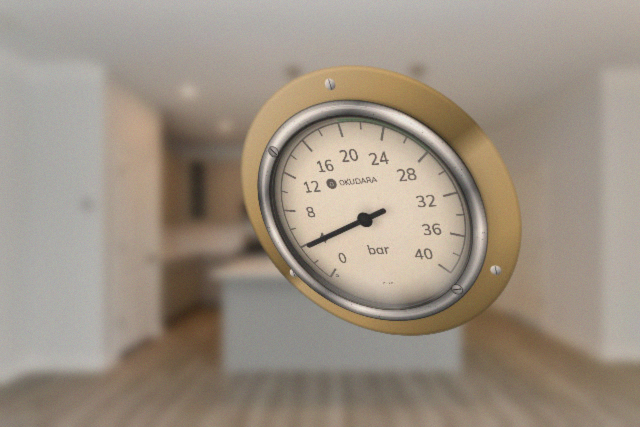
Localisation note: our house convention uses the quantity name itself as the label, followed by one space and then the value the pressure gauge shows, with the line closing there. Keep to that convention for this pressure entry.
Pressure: 4 bar
